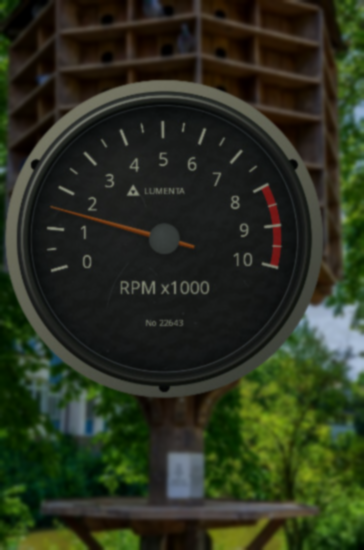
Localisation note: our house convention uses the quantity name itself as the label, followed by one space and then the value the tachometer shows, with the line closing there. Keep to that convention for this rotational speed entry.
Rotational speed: 1500 rpm
